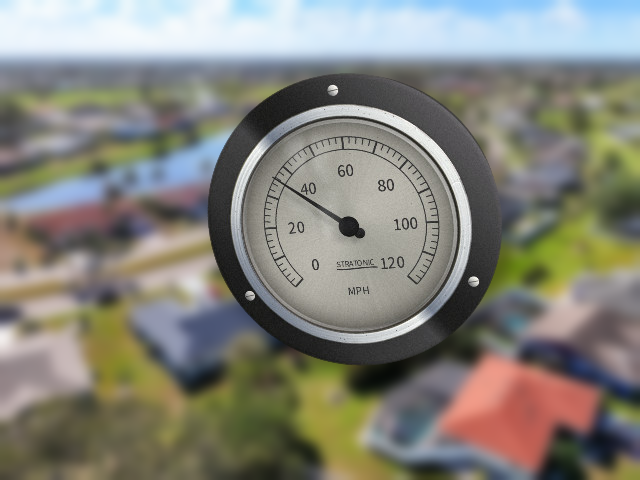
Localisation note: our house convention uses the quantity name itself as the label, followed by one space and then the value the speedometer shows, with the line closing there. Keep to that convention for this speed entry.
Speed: 36 mph
